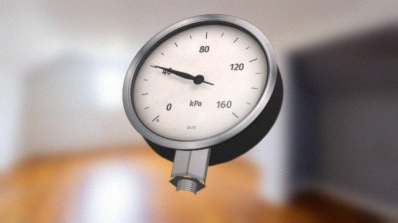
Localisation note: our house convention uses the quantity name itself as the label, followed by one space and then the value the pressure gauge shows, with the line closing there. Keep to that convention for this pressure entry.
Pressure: 40 kPa
